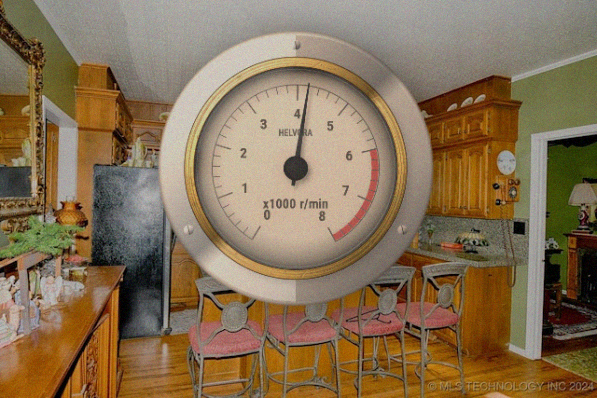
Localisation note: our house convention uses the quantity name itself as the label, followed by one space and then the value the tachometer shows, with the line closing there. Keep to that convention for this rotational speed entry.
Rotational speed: 4200 rpm
